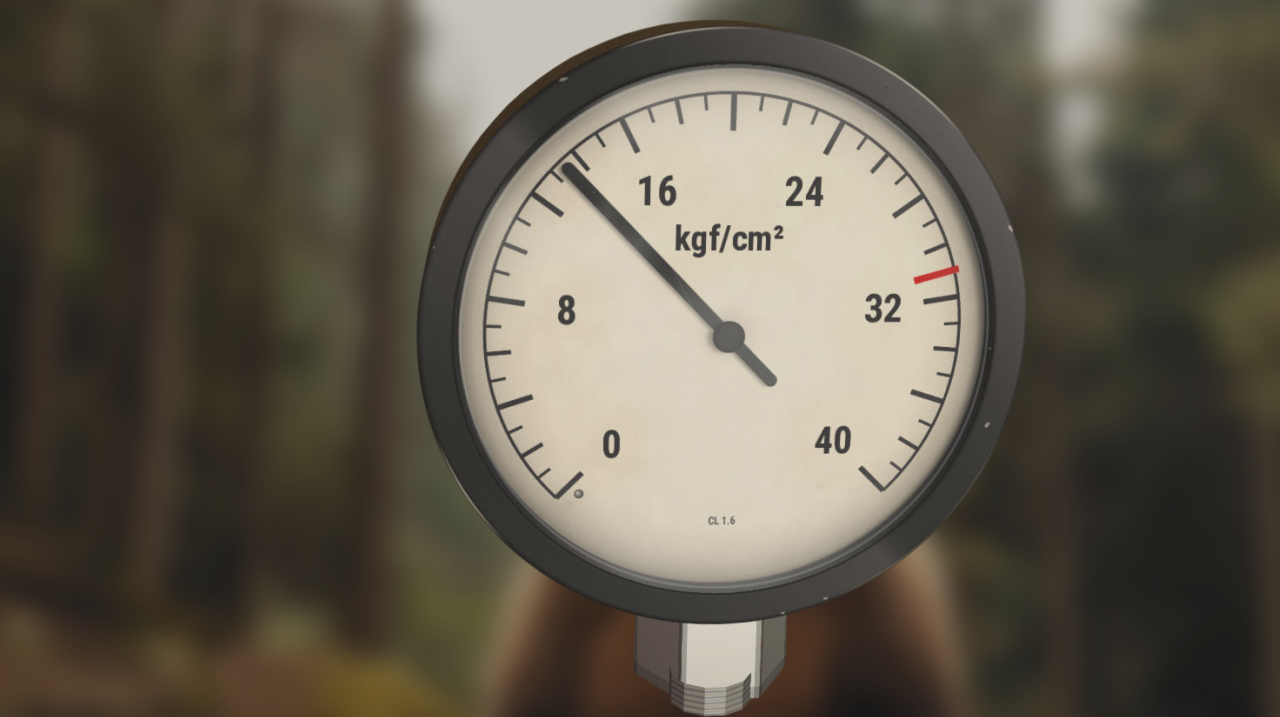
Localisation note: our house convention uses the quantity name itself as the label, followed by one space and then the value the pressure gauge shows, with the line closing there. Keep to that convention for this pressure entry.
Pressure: 13.5 kg/cm²
